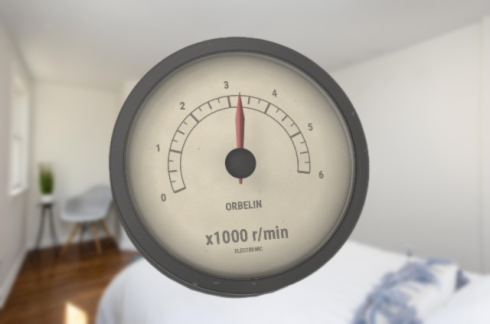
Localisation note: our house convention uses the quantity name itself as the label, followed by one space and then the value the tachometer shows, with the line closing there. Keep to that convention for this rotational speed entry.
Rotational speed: 3250 rpm
